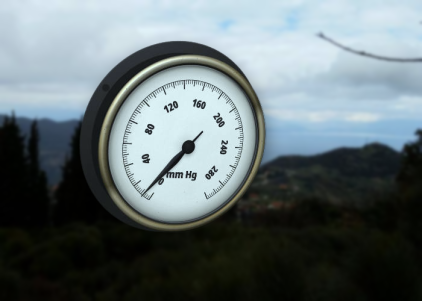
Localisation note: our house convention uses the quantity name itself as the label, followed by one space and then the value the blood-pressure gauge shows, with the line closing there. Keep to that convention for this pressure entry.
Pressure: 10 mmHg
